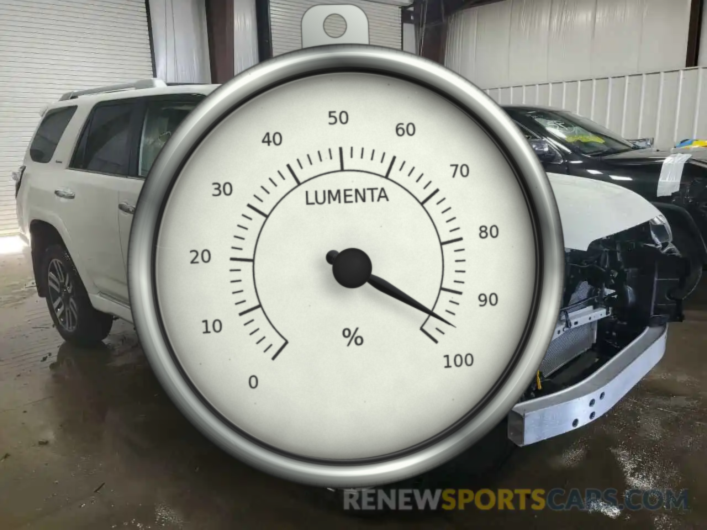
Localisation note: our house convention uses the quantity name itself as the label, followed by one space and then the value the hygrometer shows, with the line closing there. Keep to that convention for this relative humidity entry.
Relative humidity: 96 %
